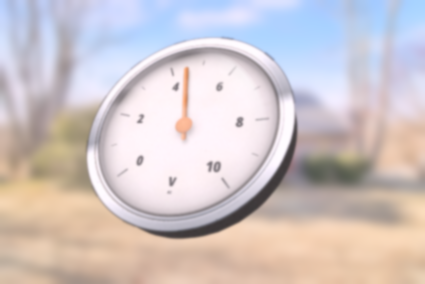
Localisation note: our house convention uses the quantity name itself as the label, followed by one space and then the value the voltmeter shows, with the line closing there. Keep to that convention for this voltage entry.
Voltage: 4.5 V
